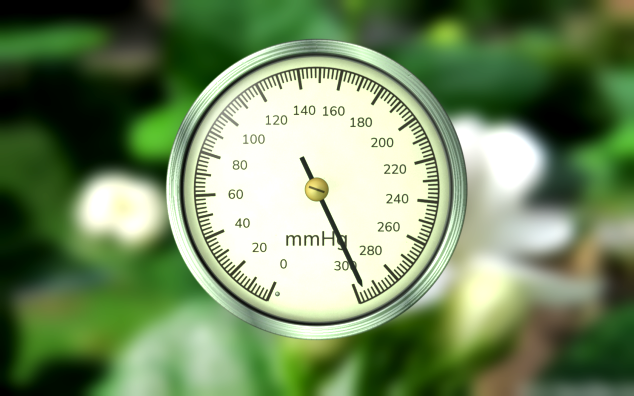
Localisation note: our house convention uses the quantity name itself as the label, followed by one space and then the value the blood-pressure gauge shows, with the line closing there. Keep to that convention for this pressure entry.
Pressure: 296 mmHg
